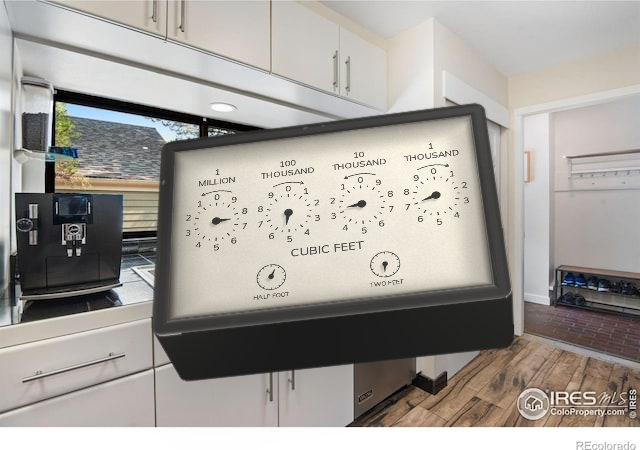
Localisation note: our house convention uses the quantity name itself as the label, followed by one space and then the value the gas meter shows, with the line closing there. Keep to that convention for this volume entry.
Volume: 752700 ft³
